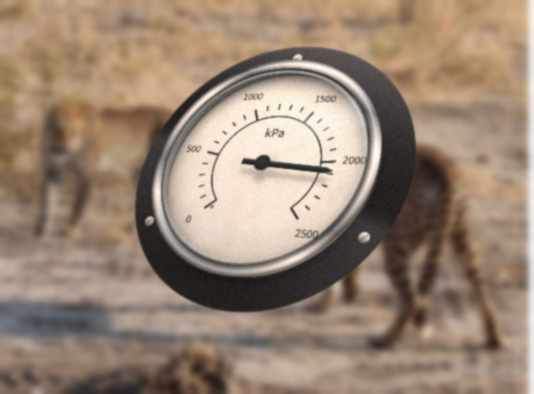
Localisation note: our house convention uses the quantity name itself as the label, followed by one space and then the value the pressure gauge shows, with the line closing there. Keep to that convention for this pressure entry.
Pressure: 2100 kPa
